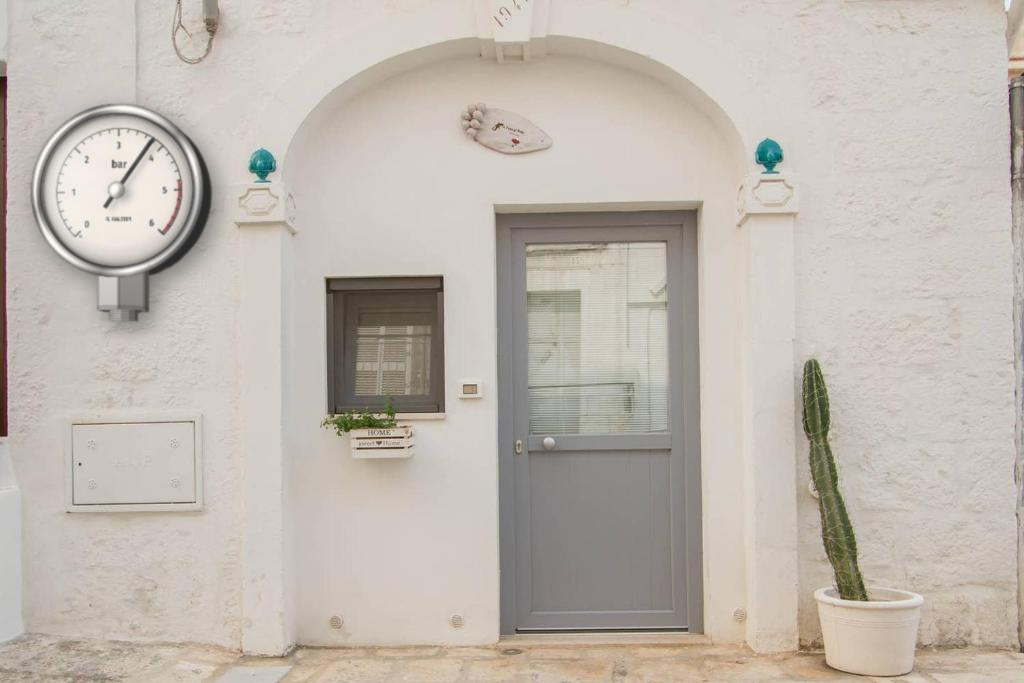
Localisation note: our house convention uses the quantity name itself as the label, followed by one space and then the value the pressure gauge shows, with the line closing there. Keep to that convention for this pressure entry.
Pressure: 3.8 bar
